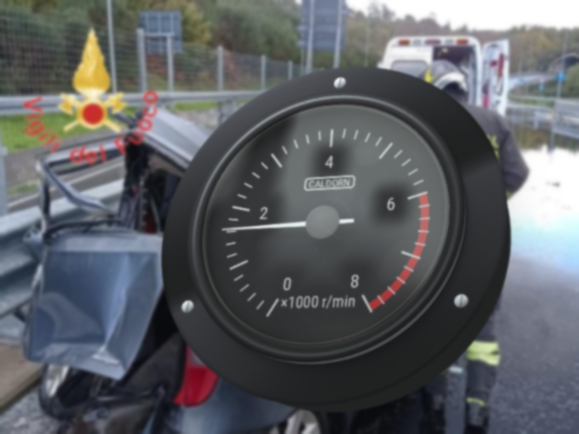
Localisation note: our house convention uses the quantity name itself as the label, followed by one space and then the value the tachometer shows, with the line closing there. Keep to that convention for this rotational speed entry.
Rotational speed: 1600 rpm
